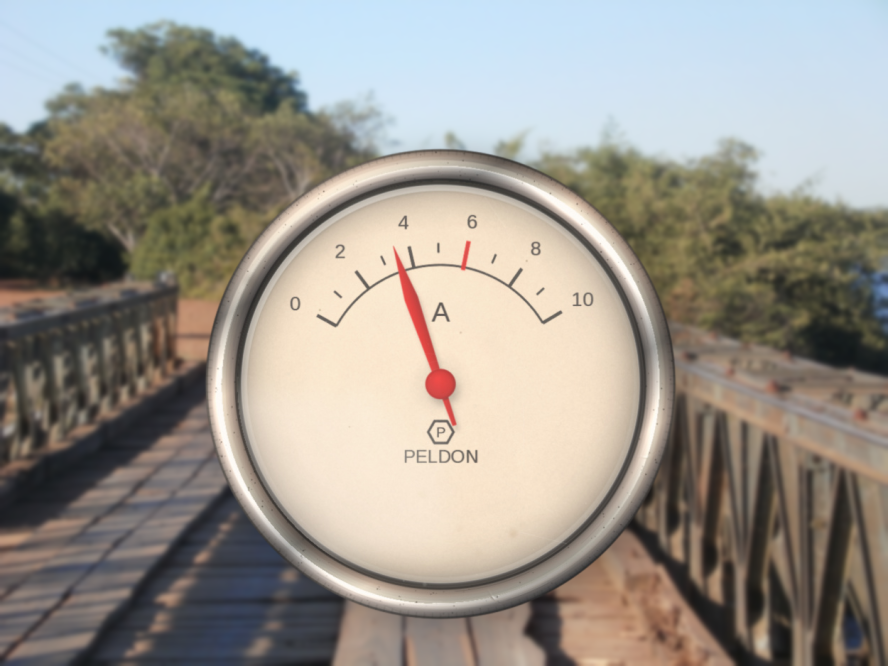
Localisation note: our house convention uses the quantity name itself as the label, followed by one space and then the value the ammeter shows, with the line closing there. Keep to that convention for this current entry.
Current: 3.5 A
